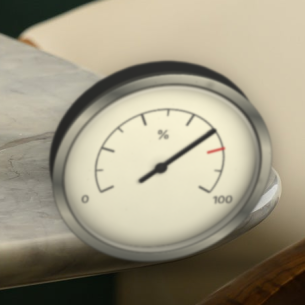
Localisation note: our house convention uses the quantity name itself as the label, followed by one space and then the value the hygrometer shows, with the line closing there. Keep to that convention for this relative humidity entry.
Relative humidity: 70 %
